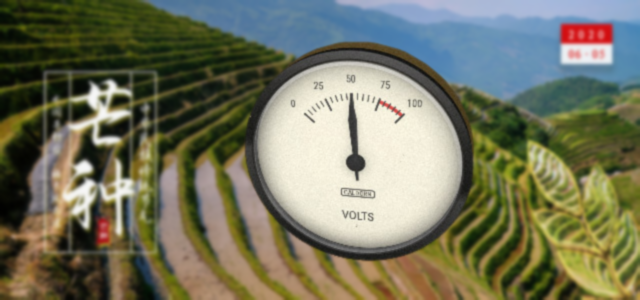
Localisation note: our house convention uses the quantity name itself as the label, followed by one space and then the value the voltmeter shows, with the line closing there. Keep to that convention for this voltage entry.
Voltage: 50 V
